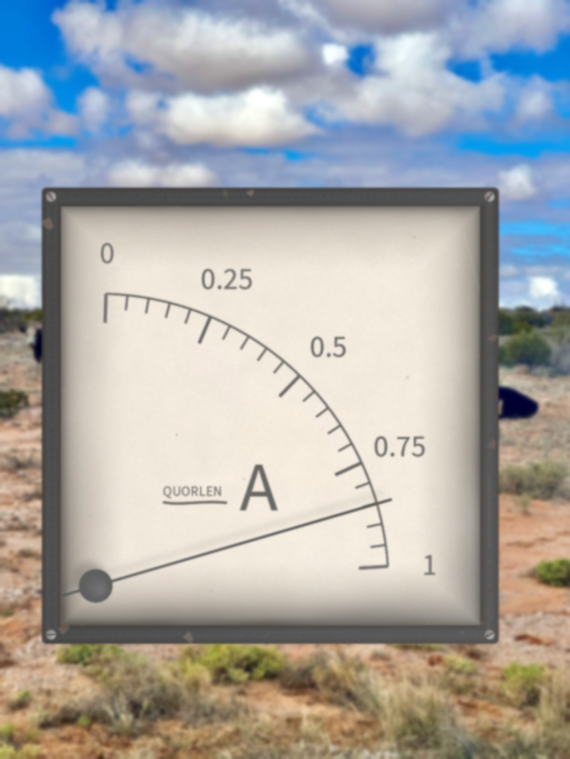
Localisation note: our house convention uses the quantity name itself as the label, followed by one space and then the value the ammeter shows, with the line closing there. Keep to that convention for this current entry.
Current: 0.85 A
